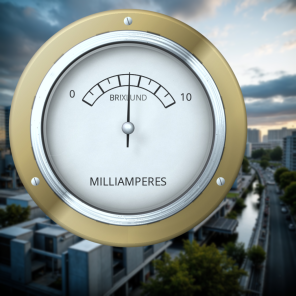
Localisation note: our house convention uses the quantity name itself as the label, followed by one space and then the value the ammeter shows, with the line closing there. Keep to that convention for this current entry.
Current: 5 mA
